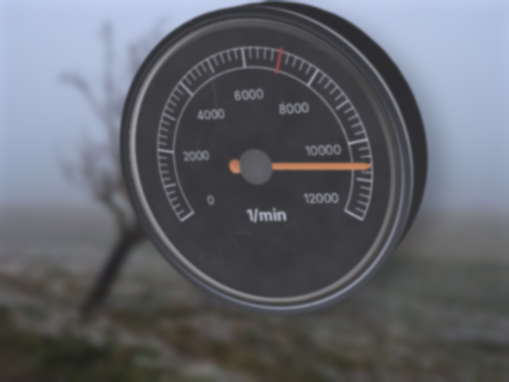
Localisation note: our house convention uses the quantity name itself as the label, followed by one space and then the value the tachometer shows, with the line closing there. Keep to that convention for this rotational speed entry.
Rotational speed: 10600 rpm
